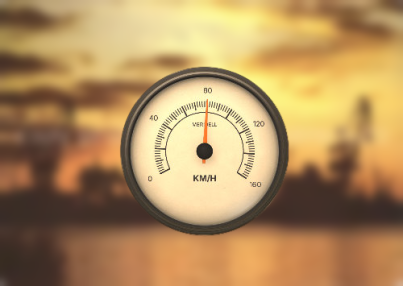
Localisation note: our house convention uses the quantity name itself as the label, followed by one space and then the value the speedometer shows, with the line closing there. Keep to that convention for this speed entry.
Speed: 80 km/h
